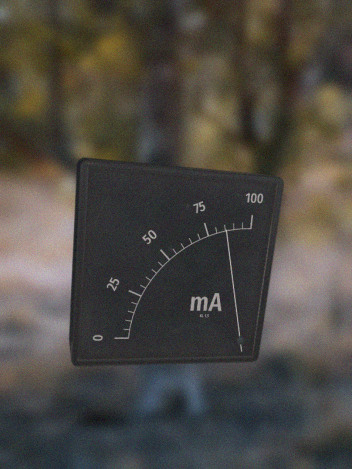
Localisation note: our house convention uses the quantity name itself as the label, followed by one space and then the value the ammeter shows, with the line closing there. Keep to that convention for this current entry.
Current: 85 mA
